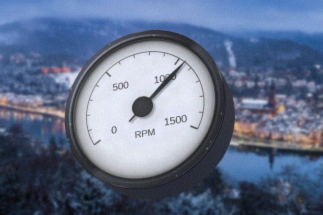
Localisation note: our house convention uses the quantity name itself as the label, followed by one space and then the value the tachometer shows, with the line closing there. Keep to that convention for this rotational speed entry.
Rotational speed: 1050 rpm
